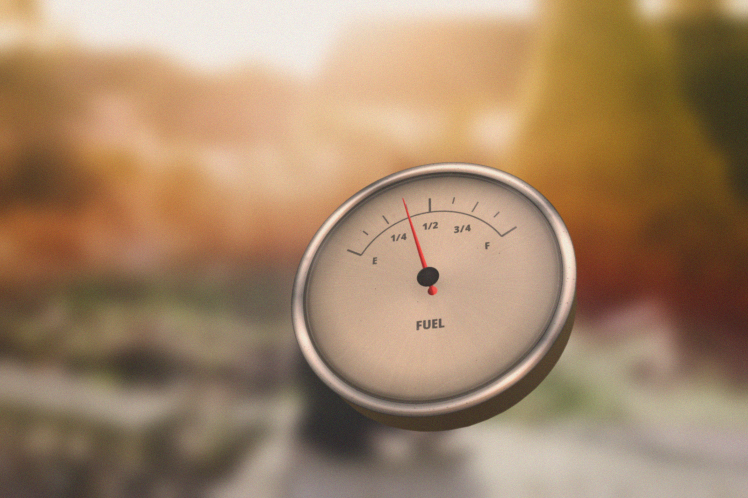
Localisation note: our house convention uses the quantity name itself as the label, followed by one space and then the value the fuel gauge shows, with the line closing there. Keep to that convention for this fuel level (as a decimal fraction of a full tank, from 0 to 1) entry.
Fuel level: 0.375
